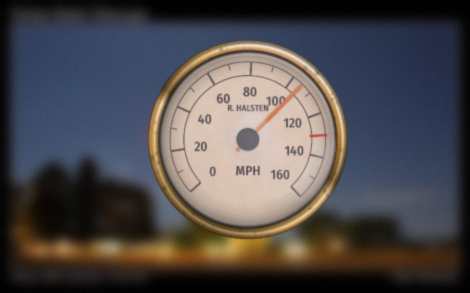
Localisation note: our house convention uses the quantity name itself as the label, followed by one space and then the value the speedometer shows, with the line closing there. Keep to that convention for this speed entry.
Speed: 105 mph
